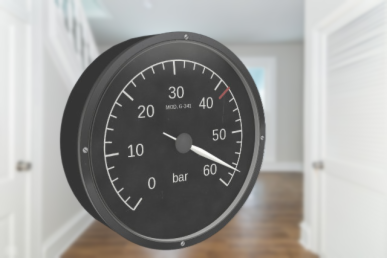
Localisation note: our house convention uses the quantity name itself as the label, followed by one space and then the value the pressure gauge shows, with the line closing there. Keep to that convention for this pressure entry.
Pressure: 57 bar
